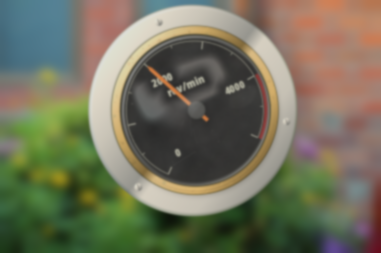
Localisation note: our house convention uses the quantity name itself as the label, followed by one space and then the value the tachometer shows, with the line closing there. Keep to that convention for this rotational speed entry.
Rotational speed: 2000 rpm
